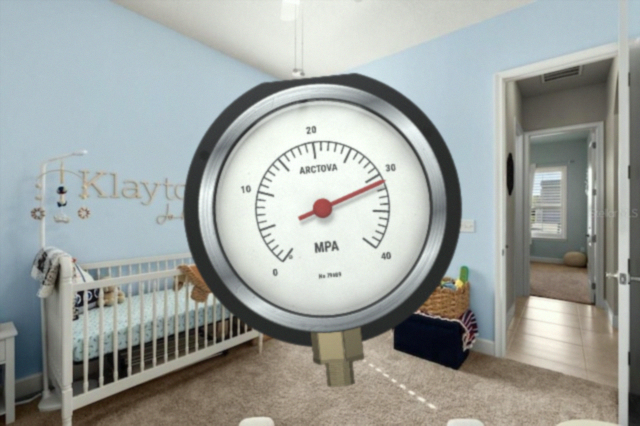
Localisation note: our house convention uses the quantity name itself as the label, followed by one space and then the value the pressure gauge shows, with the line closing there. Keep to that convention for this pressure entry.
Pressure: 31 MPa
